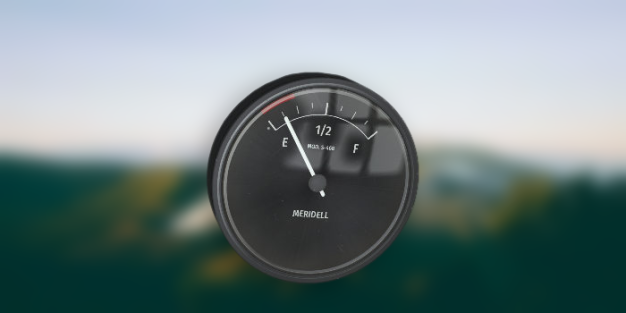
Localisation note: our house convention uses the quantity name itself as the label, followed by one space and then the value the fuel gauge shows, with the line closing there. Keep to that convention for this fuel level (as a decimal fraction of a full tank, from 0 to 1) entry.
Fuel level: 0.125
